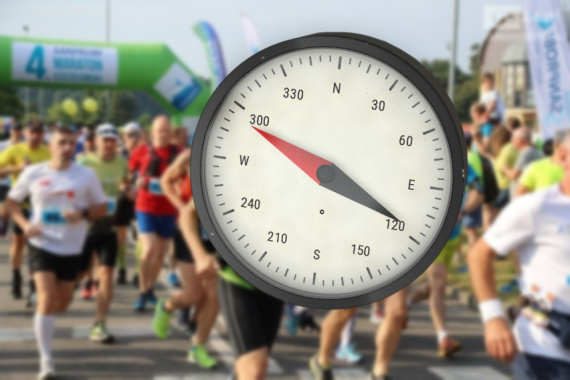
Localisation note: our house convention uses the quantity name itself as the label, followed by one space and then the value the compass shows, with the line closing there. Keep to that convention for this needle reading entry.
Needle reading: 295 °
